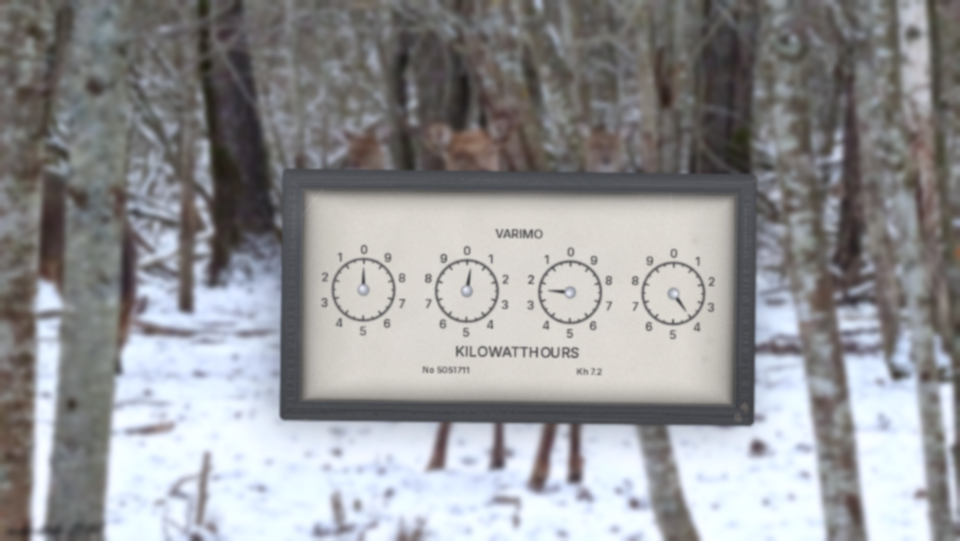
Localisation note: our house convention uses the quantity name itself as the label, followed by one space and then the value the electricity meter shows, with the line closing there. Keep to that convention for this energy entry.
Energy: 24 kWh
